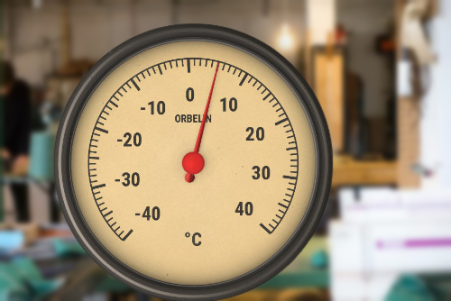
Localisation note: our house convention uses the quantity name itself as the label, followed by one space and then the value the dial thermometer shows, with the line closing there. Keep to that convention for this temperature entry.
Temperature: 5 °C
